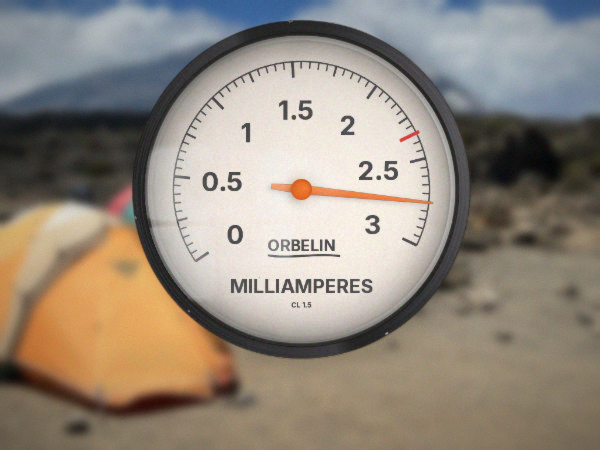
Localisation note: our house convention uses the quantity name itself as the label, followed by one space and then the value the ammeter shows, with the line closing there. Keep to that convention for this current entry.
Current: 2.75 mA
